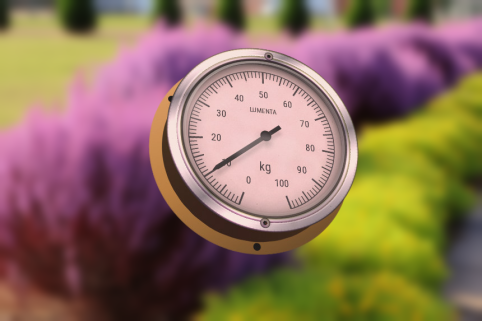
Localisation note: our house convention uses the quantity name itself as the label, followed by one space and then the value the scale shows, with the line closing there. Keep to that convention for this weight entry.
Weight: 10 kg
